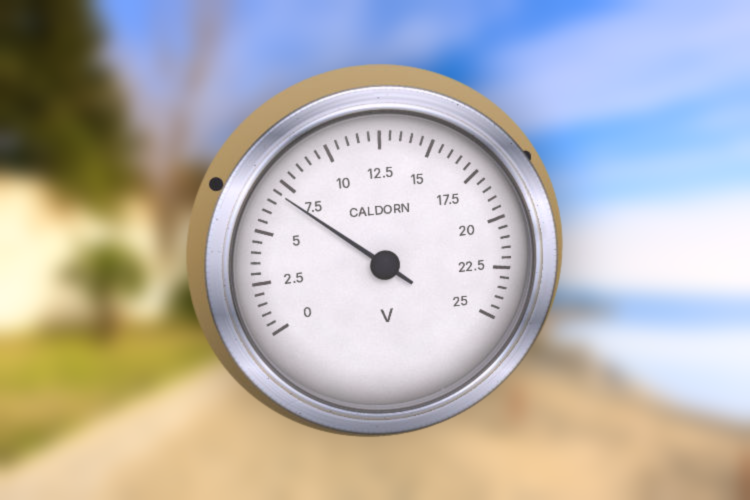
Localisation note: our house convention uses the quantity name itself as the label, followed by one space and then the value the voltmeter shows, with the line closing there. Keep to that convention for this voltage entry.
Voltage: 7 V
